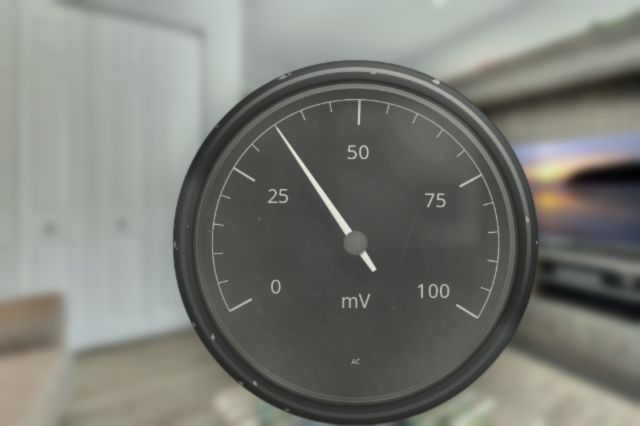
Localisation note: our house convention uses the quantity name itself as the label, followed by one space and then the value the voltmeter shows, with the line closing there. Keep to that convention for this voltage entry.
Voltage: 35 mV
